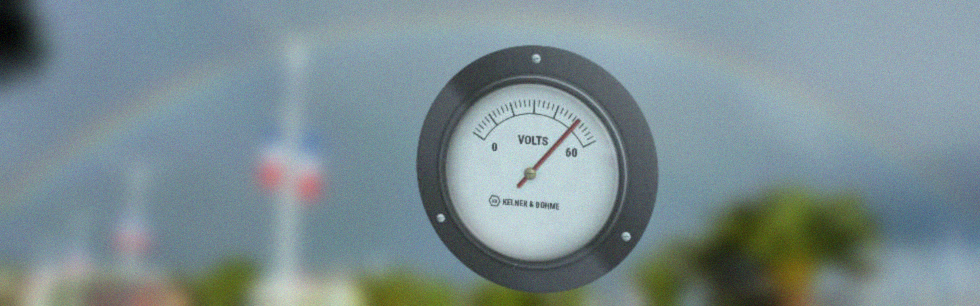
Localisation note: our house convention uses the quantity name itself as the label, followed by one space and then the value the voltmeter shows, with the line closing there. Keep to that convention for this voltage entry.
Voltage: 50 V
